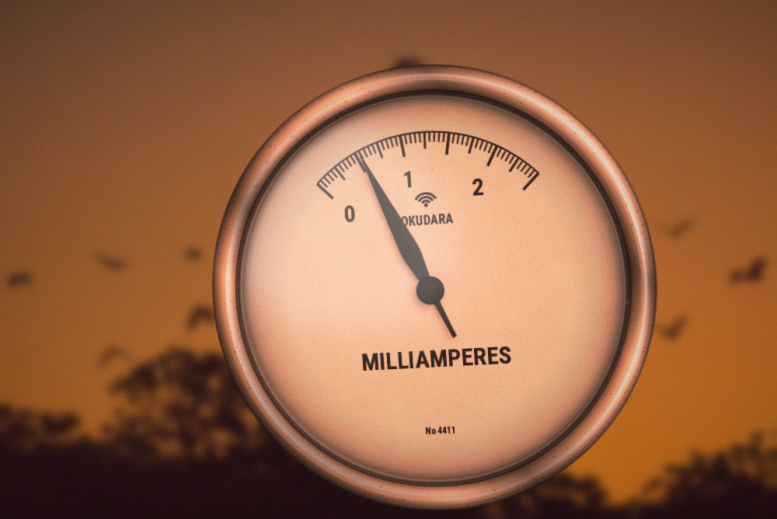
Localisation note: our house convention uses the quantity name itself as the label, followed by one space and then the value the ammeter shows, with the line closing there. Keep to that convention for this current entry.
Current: 0.55 mA
